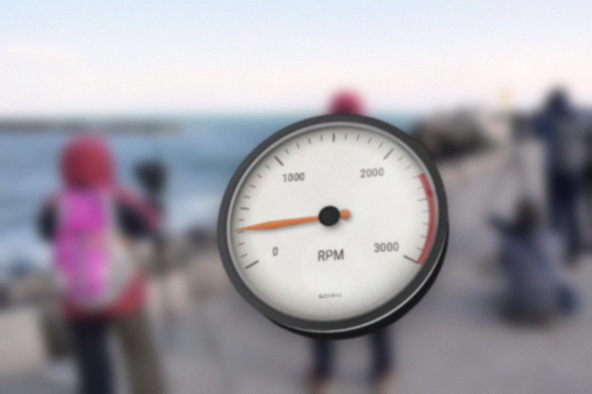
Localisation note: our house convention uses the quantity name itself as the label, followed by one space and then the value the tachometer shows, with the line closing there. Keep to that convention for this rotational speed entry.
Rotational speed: 300 rpm
